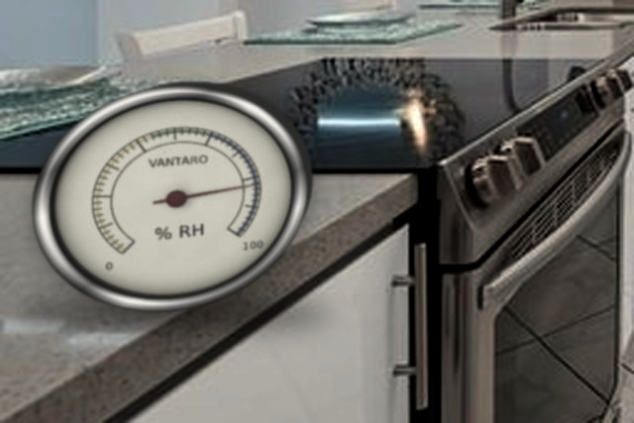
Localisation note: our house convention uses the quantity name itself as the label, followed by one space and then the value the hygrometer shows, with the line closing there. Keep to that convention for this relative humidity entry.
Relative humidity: 82 %
